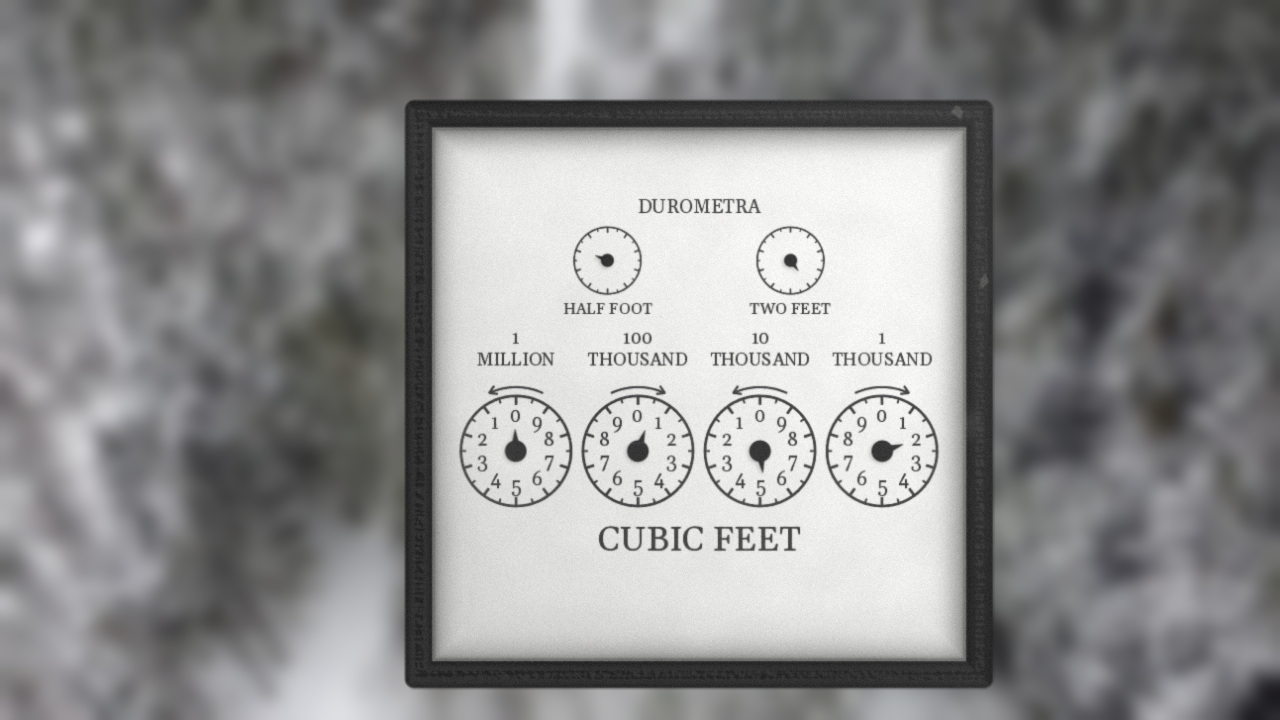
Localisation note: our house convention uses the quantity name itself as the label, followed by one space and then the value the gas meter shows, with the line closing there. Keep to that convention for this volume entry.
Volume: 5200 ft³
